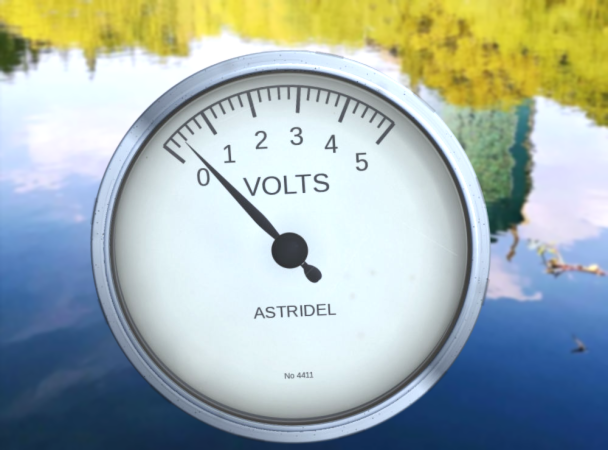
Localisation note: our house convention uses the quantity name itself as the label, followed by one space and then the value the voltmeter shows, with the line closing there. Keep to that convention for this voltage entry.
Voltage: 0.4 V
